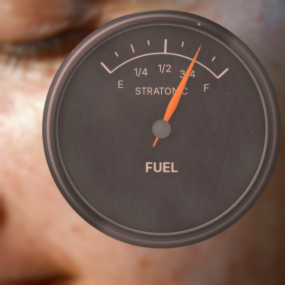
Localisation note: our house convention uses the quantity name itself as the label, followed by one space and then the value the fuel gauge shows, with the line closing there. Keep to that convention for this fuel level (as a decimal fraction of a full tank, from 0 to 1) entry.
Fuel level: 0.75
